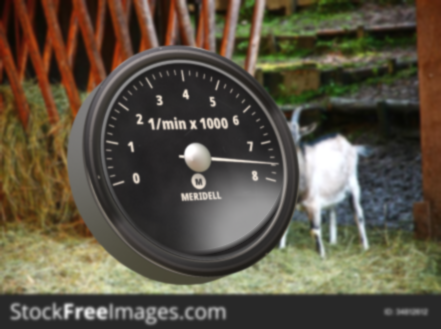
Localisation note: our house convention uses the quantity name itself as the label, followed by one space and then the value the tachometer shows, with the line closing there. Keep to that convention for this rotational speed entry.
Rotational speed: 7600 rpm
